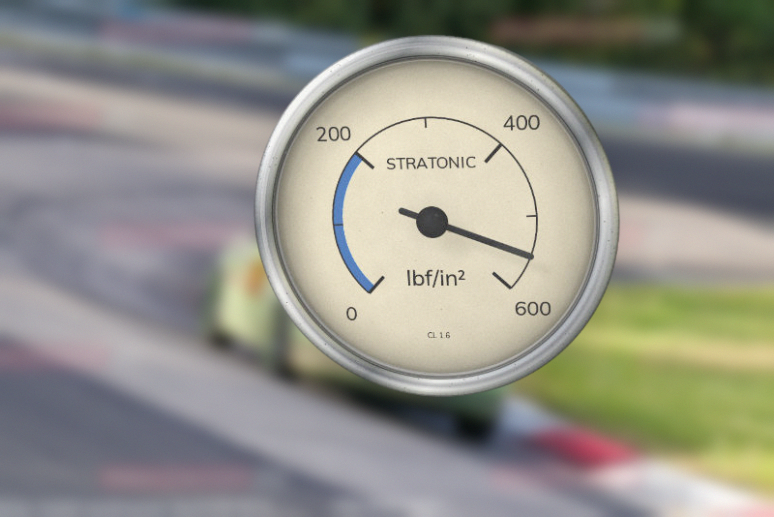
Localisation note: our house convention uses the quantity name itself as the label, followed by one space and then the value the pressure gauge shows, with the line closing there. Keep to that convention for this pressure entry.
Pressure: 550 psi
